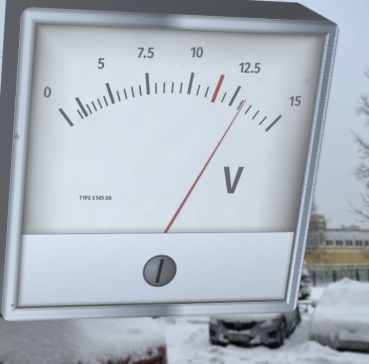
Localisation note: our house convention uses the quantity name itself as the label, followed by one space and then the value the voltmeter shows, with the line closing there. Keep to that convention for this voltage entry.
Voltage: 13 V
